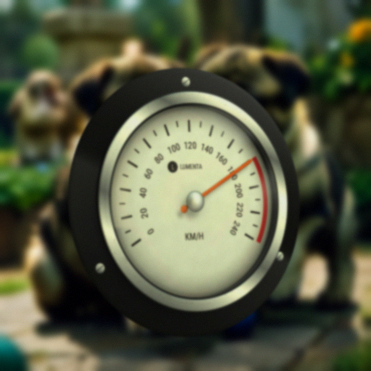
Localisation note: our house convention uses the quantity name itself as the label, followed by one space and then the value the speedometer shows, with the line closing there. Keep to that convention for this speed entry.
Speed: 180 km/h
